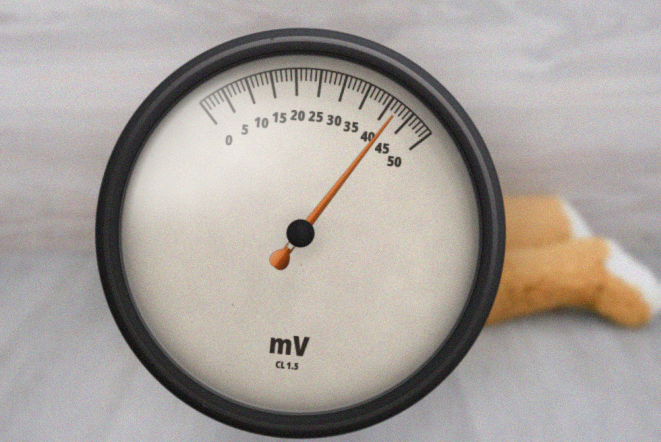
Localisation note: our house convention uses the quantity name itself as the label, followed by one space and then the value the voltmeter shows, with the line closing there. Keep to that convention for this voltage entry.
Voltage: 42 mV
